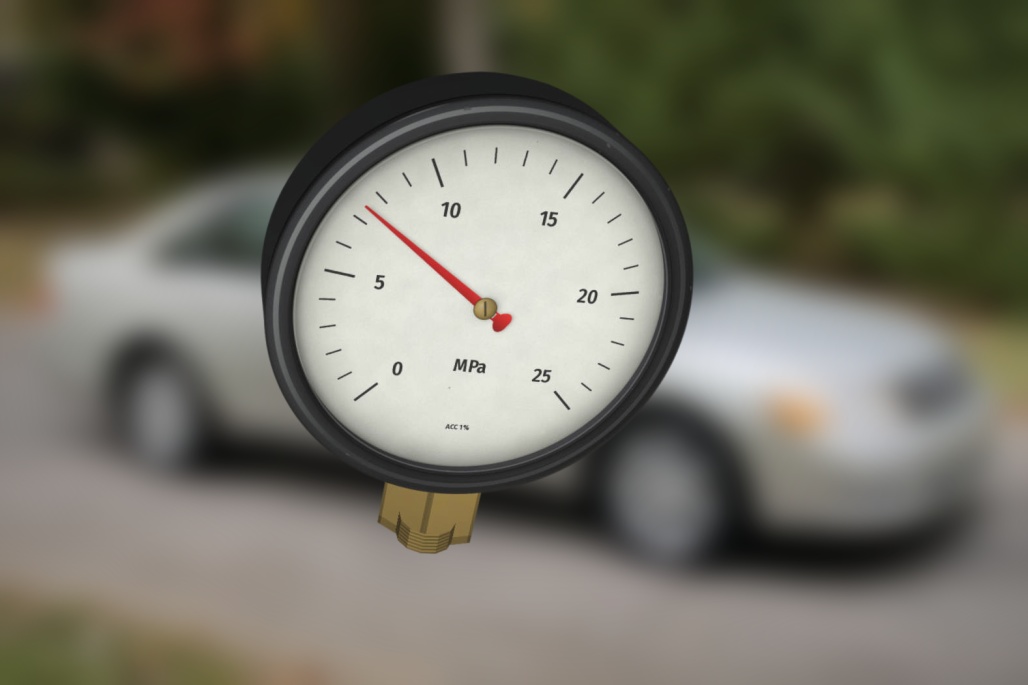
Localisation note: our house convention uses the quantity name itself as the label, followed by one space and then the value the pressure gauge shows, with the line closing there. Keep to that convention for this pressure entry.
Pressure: 7.5 MPa
